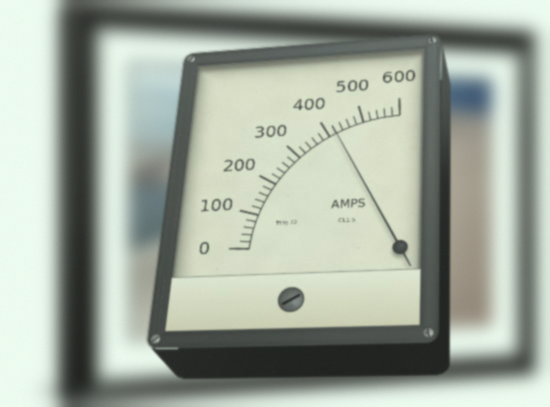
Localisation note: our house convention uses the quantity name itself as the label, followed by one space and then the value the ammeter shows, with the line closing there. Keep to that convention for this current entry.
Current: 420 A
